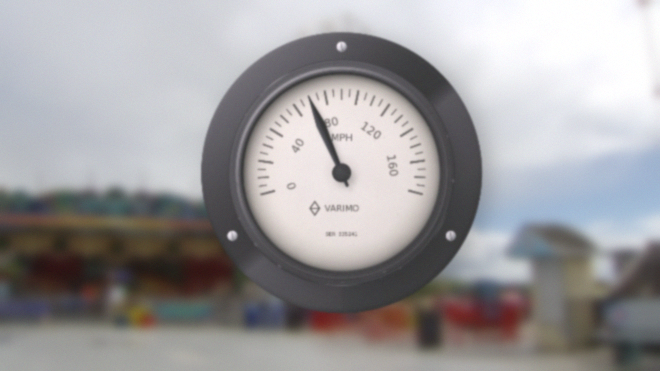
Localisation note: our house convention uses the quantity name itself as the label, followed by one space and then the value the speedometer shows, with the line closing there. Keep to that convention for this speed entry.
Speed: 70 mph
